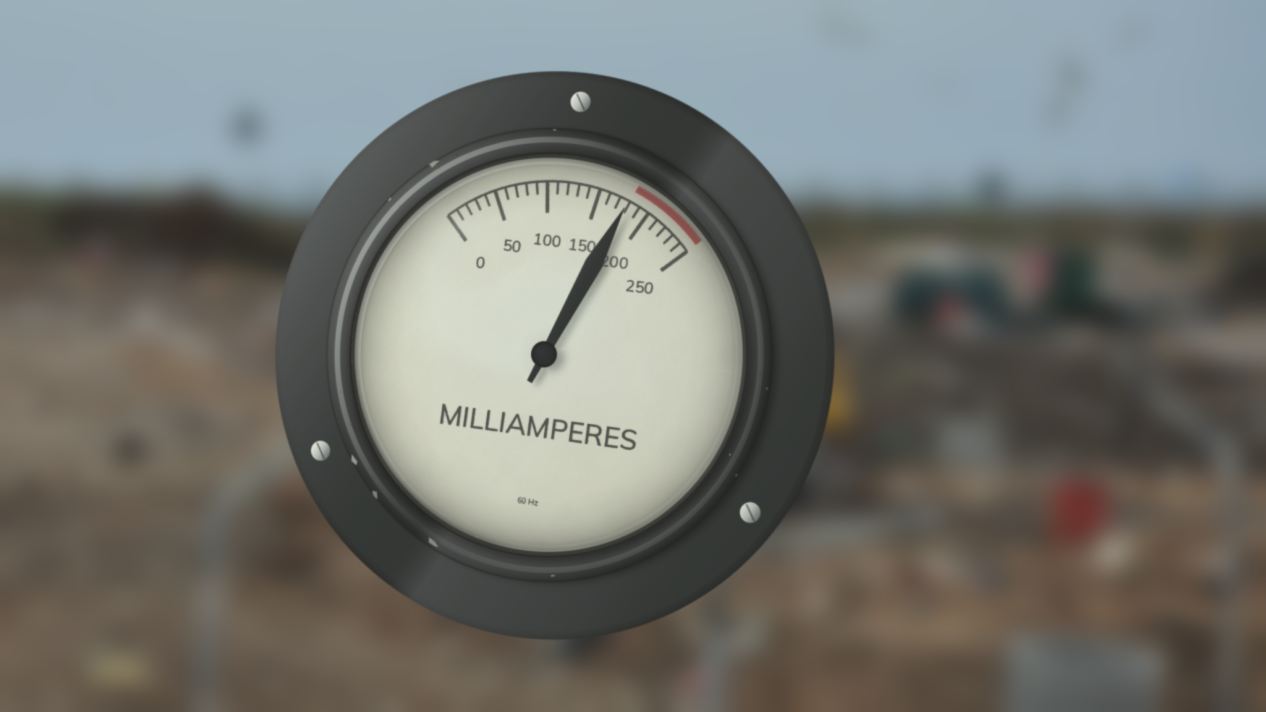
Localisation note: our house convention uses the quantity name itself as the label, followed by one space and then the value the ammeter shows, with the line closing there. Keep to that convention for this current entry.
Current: 180 mA
